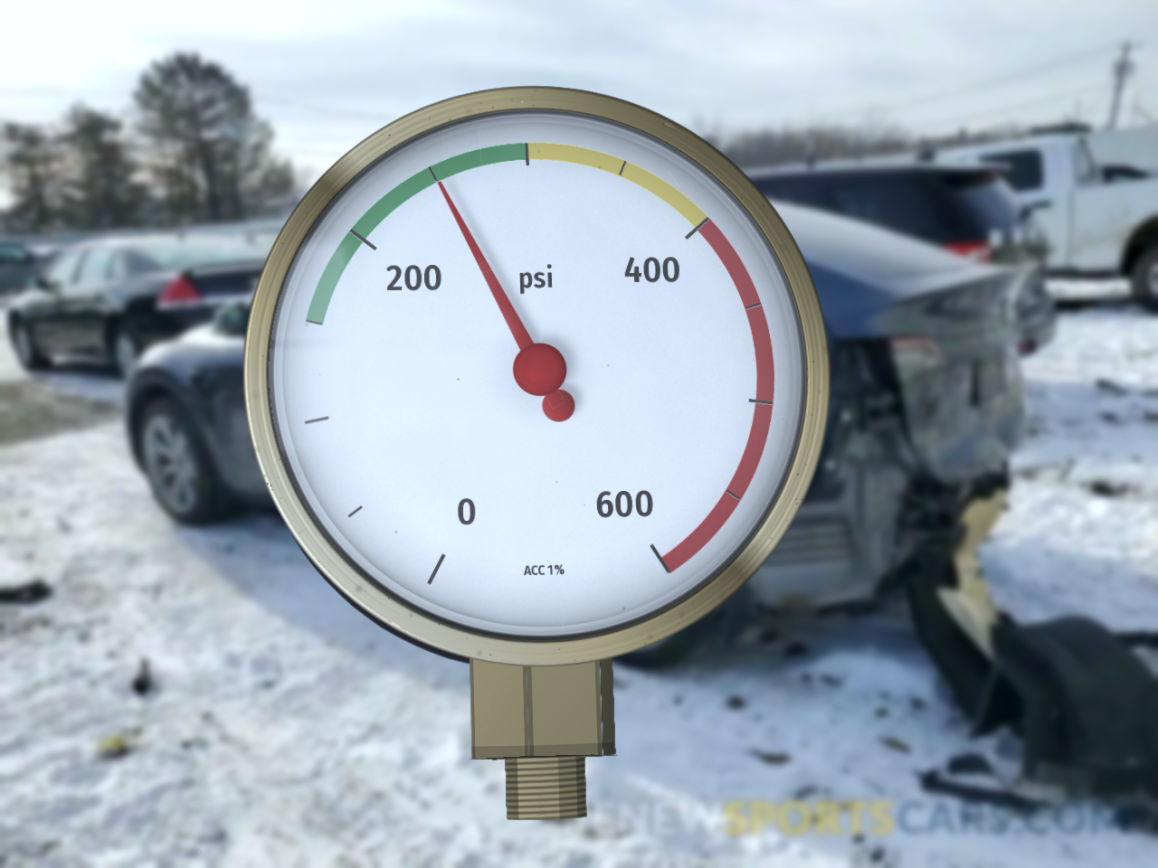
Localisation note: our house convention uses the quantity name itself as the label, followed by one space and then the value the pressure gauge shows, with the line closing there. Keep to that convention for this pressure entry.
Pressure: 250 psi
